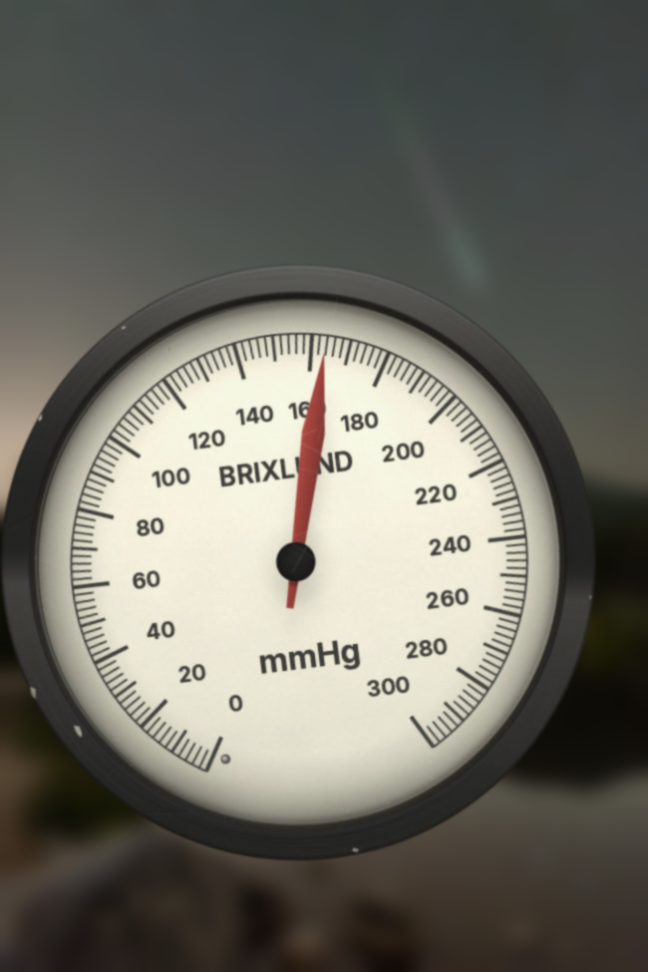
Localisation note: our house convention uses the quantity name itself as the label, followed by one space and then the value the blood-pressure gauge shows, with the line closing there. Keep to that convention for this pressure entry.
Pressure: 164 mmHg
